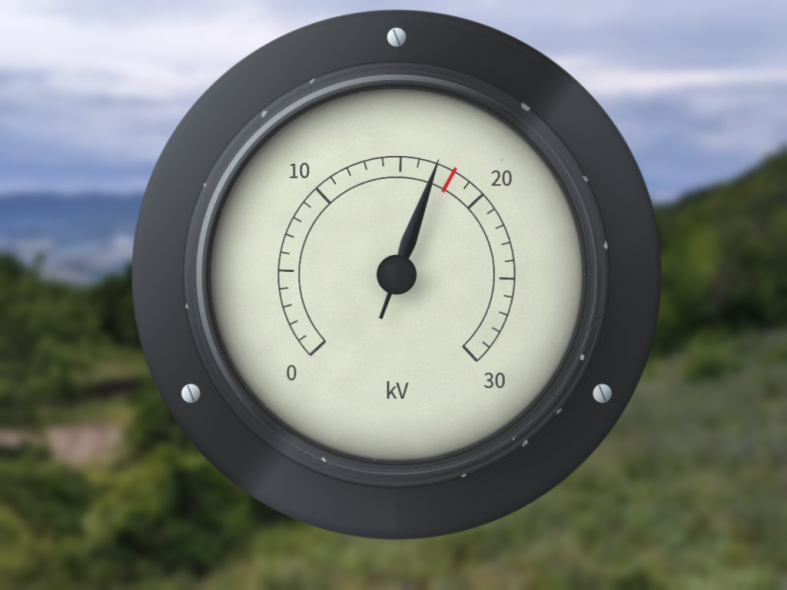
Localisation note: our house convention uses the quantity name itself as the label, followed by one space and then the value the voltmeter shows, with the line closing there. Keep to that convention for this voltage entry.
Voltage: 17 kV
